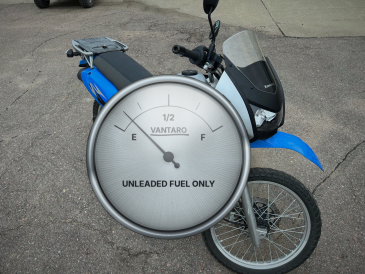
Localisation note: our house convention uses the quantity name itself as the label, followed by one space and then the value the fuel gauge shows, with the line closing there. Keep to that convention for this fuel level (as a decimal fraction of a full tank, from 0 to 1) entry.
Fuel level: 0.125
